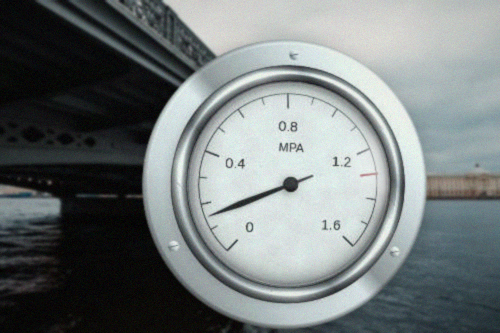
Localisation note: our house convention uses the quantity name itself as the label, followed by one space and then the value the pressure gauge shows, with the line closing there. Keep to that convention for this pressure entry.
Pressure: 0.15 MPa
